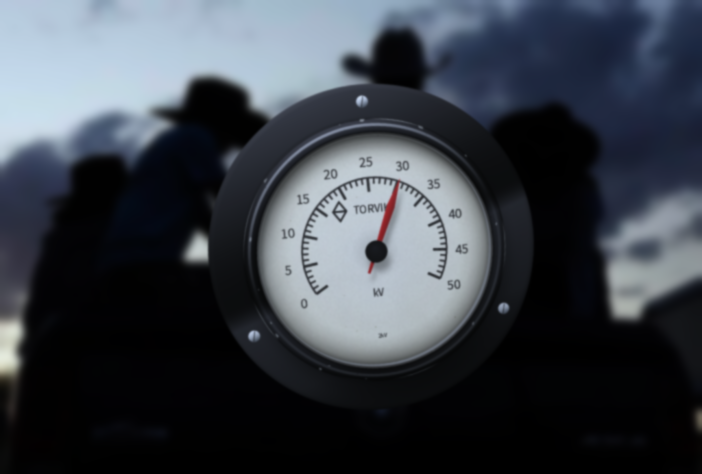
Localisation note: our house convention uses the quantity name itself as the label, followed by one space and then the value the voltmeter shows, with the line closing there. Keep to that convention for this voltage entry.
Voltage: 30 kV
